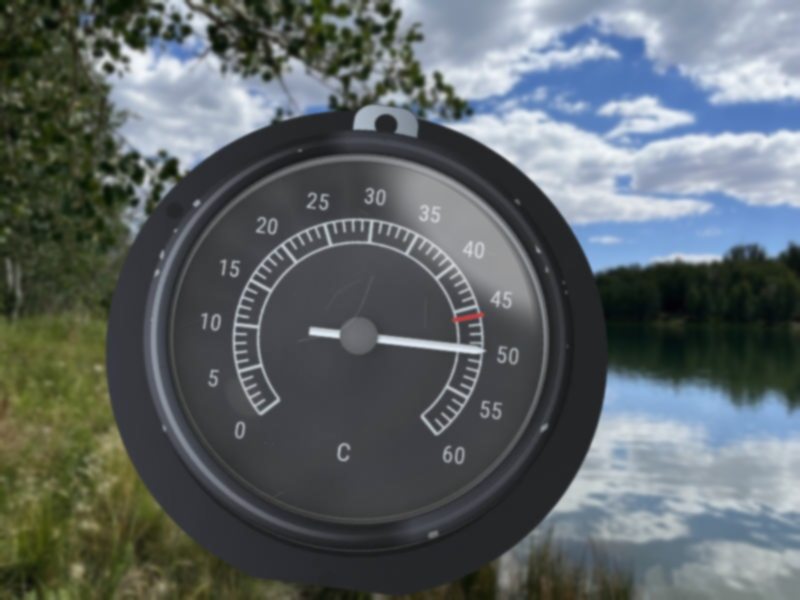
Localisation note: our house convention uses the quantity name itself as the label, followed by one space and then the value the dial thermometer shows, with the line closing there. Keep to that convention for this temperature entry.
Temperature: 50 °C
